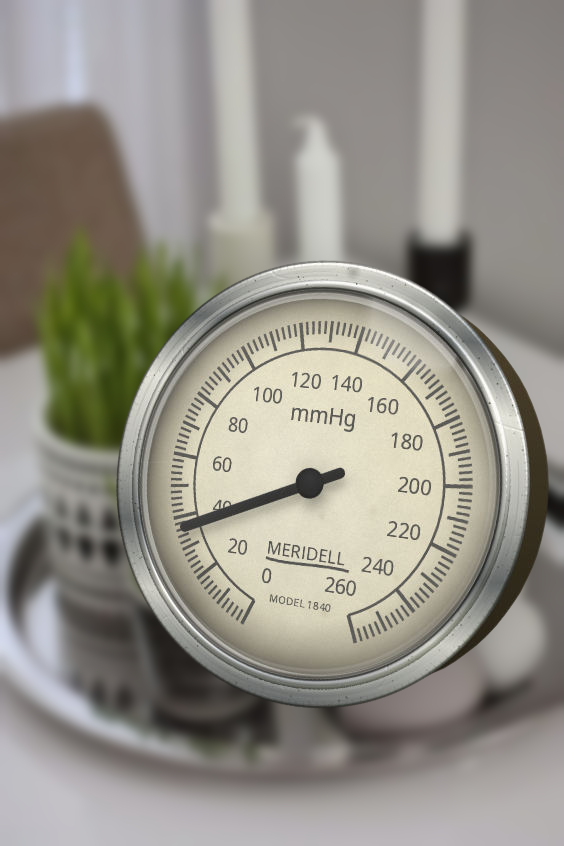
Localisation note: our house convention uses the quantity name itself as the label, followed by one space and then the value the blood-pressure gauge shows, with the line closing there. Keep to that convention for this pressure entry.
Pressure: 36 mmHg
